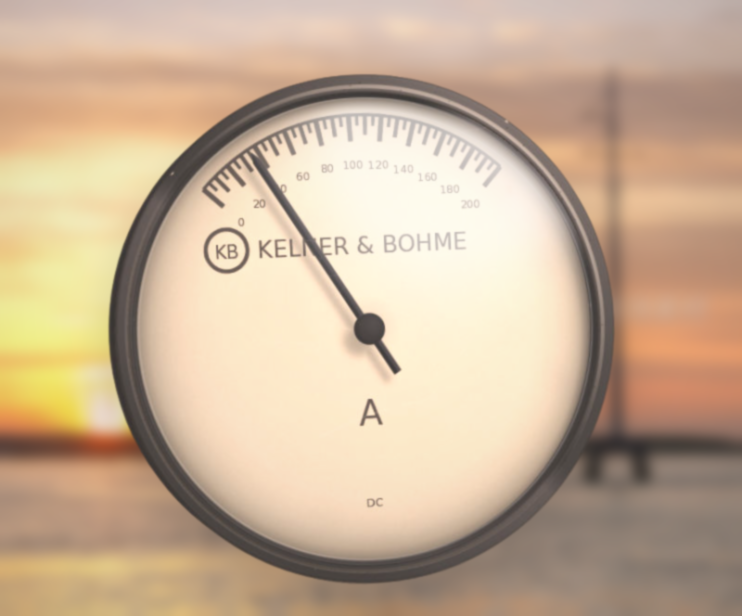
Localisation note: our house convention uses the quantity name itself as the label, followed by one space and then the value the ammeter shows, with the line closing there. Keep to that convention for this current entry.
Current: 35 A
